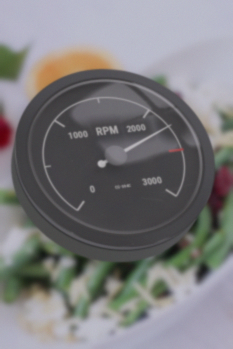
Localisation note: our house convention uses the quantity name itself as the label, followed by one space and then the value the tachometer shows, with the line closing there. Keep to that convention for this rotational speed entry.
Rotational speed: 2250 rpm
